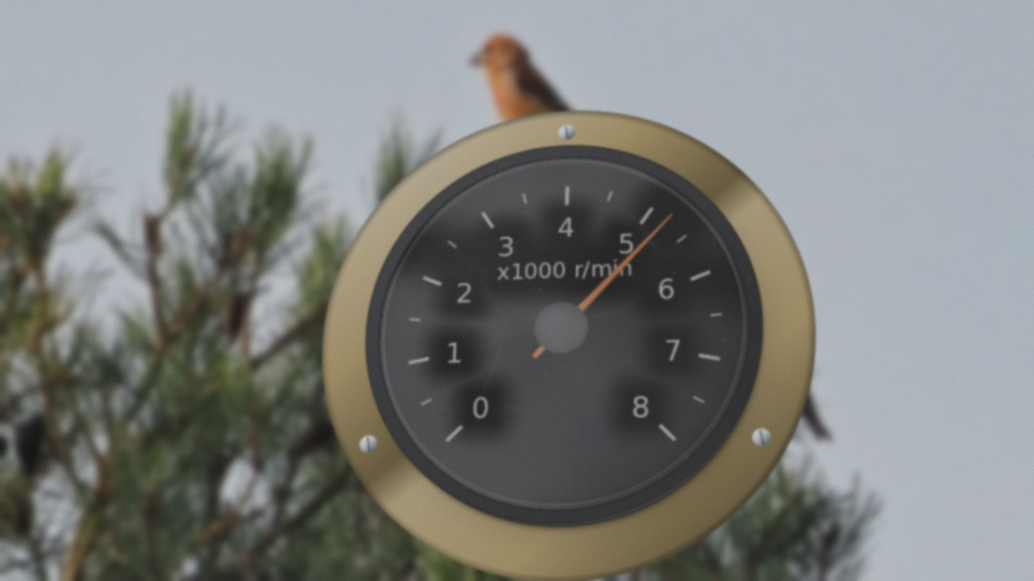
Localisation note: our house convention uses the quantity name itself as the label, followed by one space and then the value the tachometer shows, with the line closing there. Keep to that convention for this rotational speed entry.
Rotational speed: 5250 rpm
